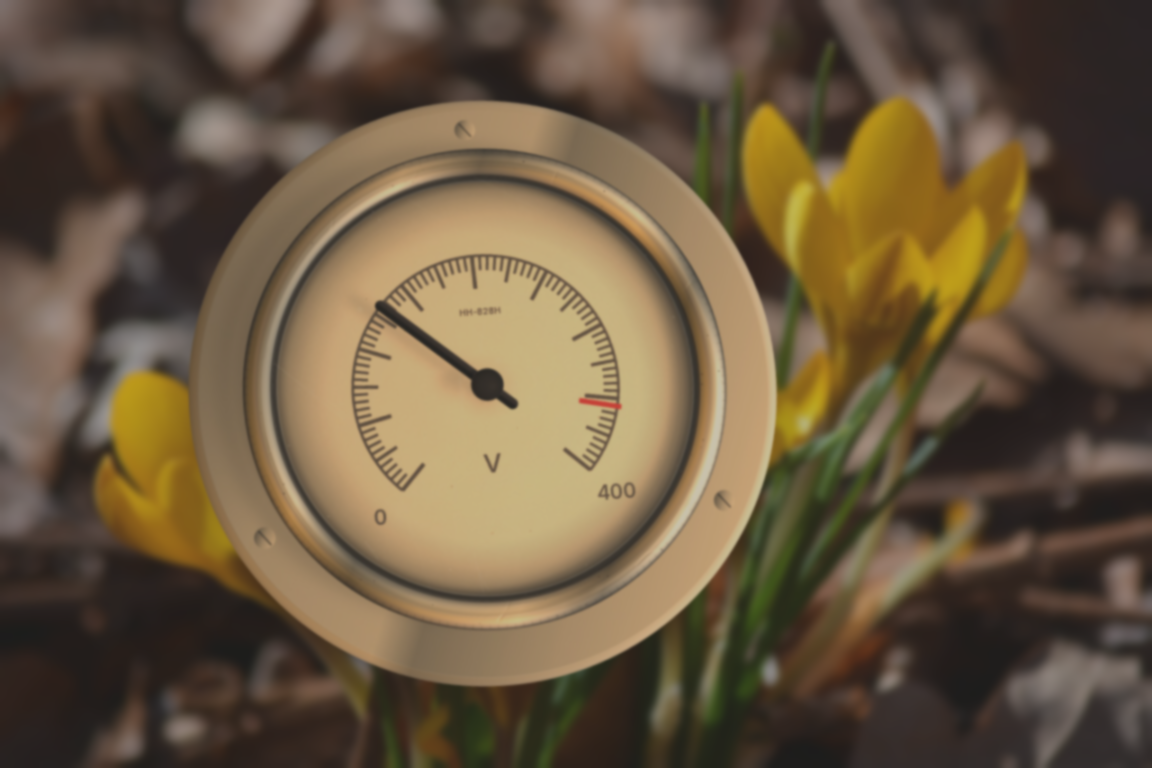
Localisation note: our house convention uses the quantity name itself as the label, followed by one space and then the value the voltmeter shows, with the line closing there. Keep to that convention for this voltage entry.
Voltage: 130 V
